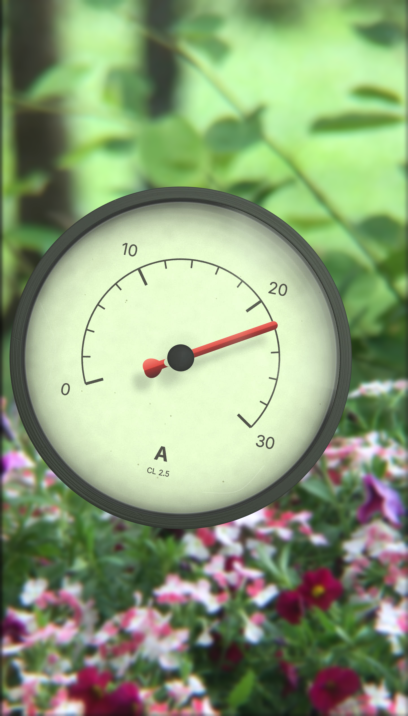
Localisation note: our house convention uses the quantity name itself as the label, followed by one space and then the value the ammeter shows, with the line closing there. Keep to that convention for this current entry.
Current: 22 A
